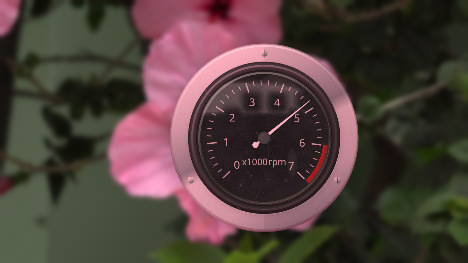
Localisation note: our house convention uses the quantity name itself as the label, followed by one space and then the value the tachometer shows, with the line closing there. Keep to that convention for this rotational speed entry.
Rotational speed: 4800 rpm
